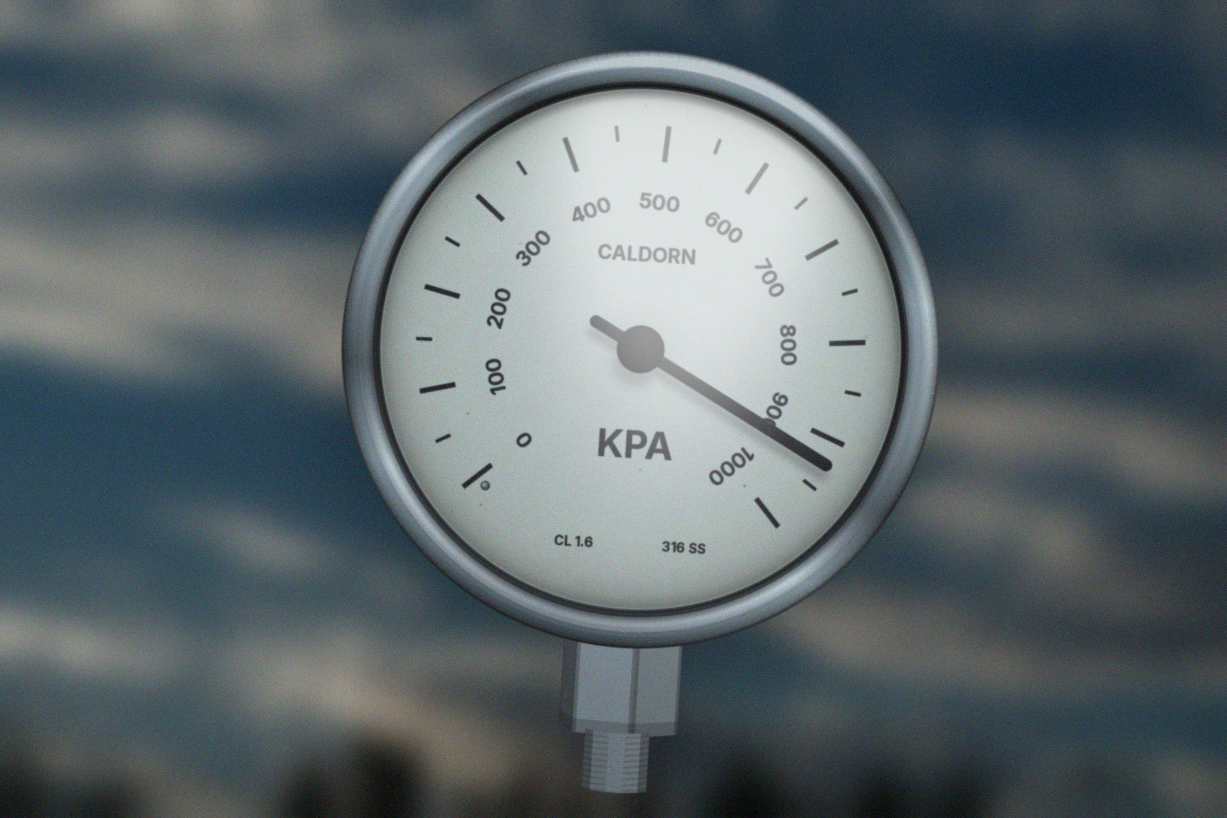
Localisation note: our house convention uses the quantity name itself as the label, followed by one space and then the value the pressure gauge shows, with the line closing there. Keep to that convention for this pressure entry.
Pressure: 925 kPa
